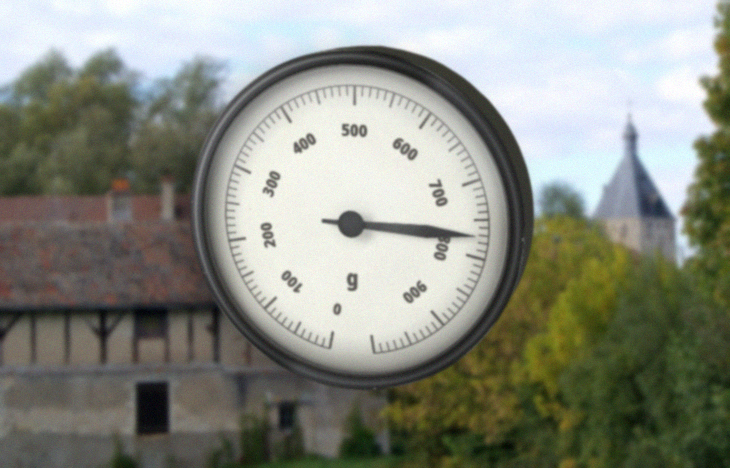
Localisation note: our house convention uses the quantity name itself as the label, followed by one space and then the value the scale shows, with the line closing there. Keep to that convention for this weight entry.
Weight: 770 g
